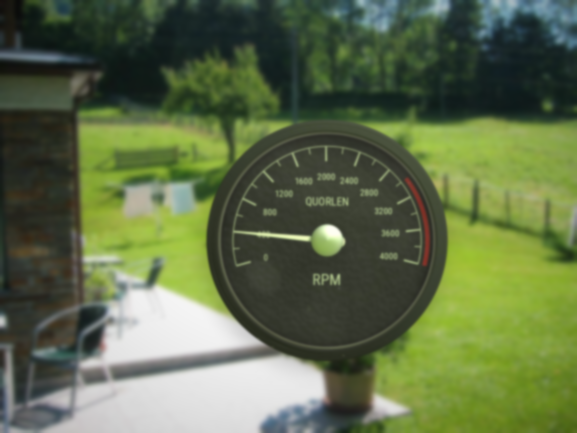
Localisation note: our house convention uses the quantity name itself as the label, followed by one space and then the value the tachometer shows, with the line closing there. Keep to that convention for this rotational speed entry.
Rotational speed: 400 rpm
